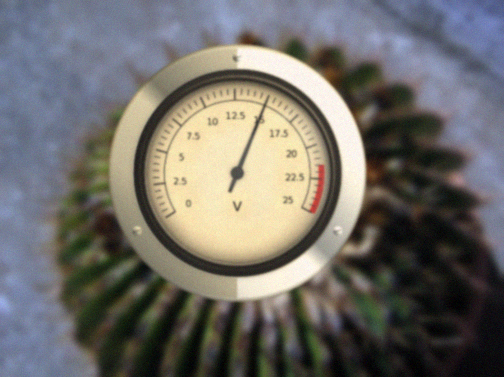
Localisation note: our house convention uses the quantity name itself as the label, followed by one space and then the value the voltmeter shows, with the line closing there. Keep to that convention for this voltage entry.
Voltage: 15 V
